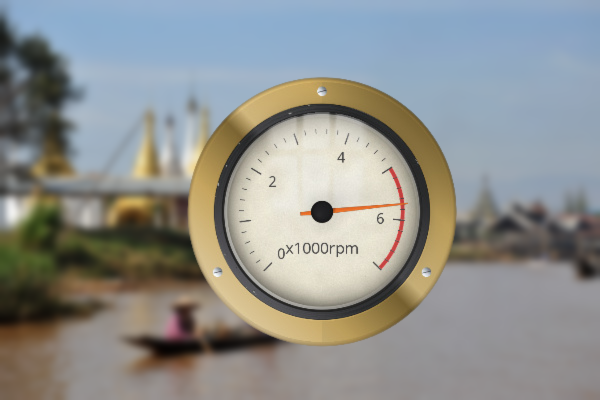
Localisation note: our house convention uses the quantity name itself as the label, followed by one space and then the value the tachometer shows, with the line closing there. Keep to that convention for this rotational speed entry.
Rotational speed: 5700 rpm
